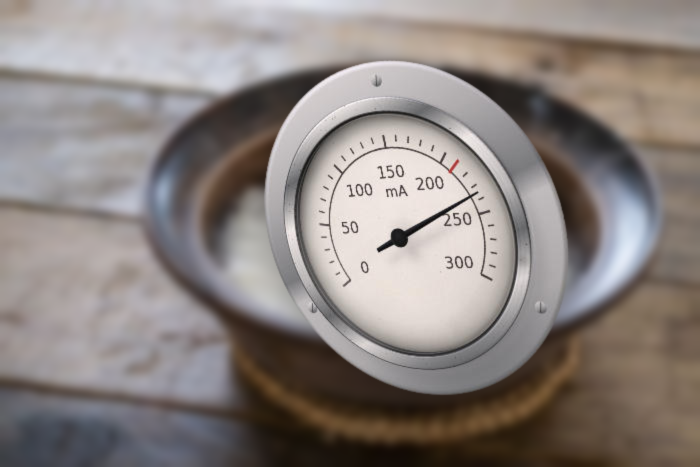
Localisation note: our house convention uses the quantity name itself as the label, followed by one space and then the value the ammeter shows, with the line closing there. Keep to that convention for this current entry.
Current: 235 mA
